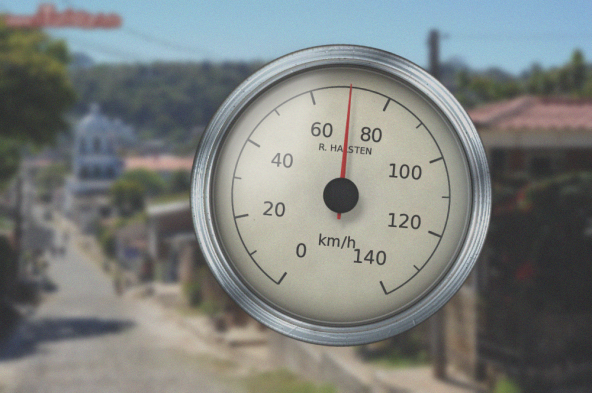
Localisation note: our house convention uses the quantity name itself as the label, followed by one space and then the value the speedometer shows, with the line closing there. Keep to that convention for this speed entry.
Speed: 70 km/h
